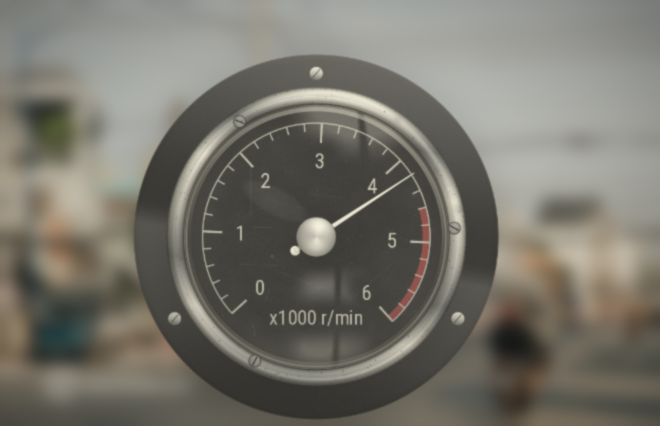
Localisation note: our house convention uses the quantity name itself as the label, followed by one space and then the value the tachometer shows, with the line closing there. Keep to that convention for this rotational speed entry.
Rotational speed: 4200 rpm
